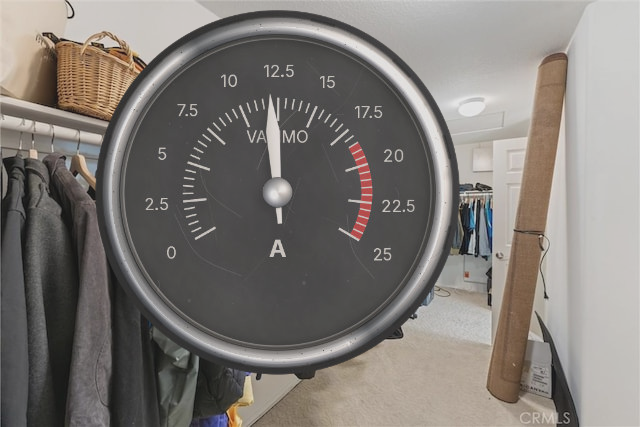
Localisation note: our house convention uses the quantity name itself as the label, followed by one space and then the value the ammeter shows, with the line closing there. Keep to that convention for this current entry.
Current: 12 A
